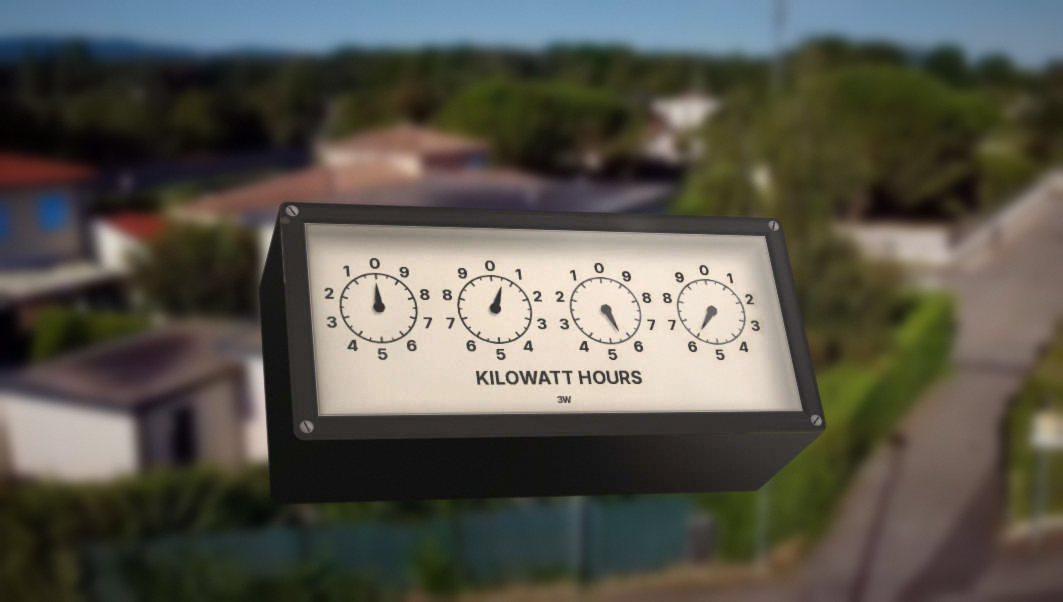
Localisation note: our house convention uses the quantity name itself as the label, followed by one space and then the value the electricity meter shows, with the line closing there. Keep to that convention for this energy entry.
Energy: 56 kWh
